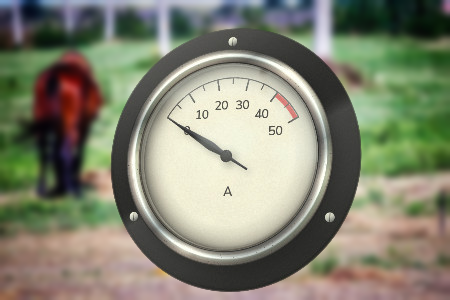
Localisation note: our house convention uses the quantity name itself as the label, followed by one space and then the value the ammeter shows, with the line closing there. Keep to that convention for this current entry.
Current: 0 A
